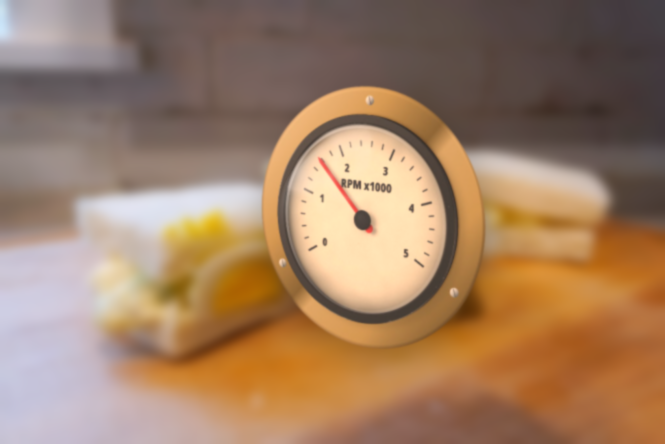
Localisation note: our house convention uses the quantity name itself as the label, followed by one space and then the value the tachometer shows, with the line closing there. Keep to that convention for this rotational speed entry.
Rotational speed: 1600 rpm
